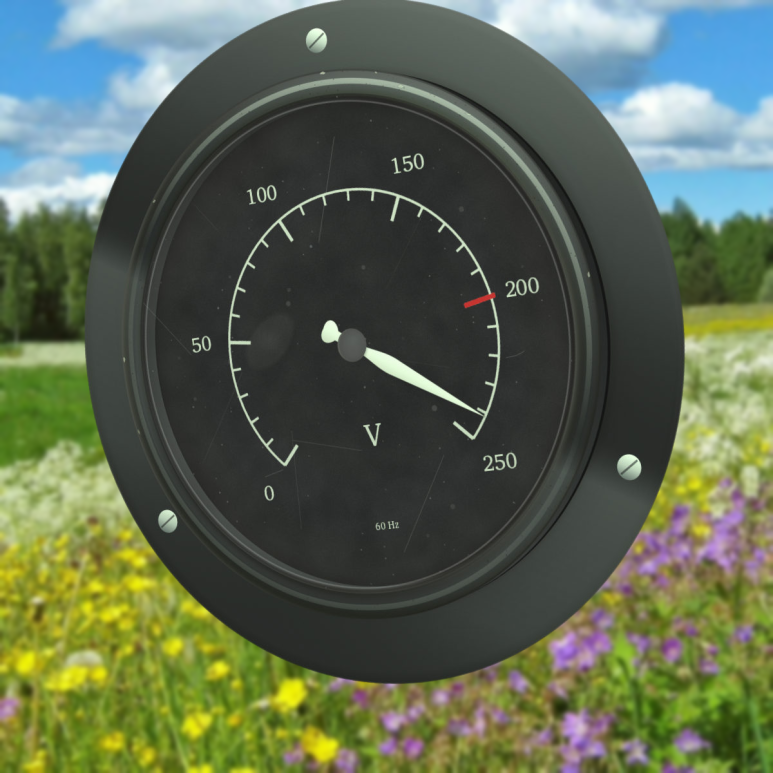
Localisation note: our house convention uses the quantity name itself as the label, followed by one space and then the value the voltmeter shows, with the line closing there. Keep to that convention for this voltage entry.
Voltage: 240 V
